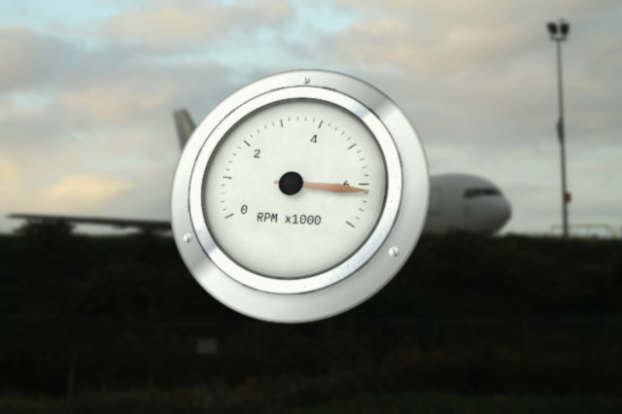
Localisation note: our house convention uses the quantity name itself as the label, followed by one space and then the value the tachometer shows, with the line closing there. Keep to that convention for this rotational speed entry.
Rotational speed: 6200 rpm
